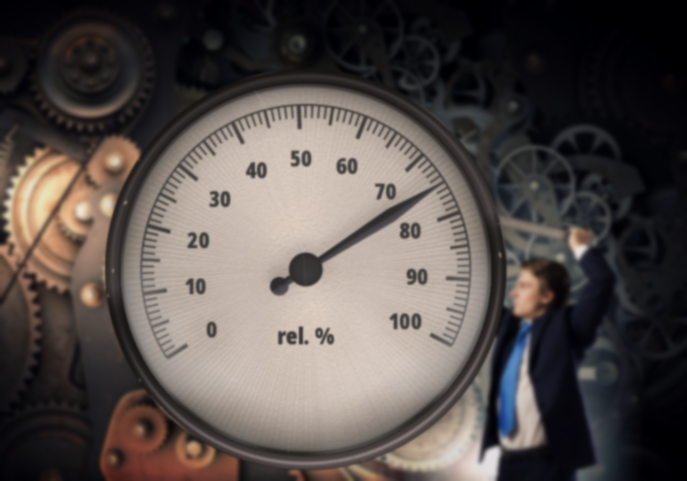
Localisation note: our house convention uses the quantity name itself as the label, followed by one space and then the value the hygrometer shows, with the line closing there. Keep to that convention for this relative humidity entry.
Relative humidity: 75 %
